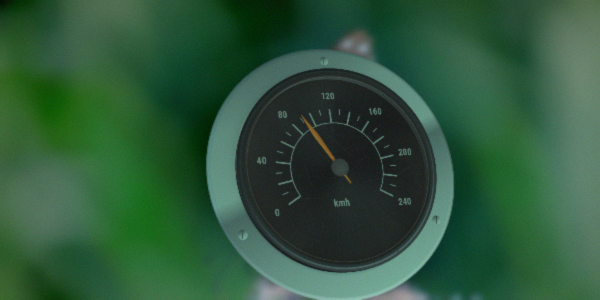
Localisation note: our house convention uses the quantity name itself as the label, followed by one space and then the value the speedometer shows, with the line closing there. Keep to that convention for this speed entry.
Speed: 90 km/h
